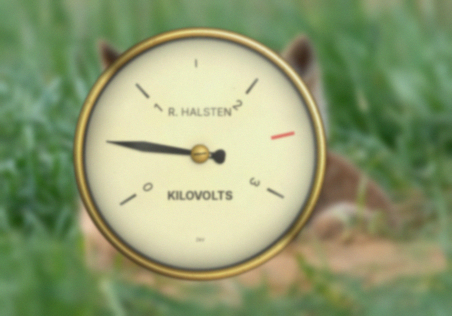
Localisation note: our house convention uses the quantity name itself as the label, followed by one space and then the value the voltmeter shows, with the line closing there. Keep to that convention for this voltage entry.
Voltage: 0.5 kV
